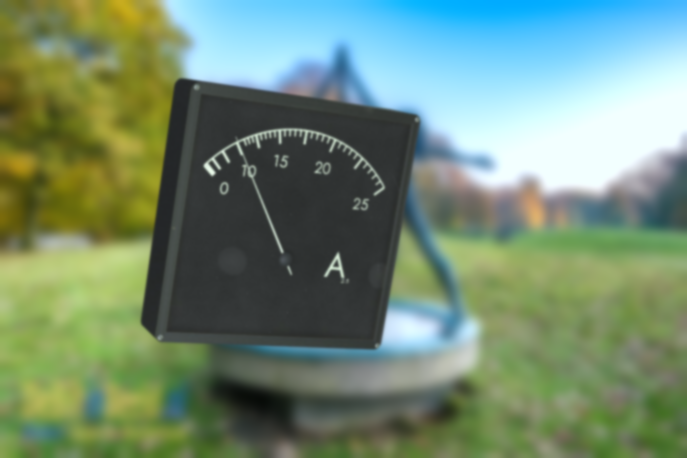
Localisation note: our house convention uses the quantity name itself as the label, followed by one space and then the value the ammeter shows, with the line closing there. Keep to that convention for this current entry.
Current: 10 A
